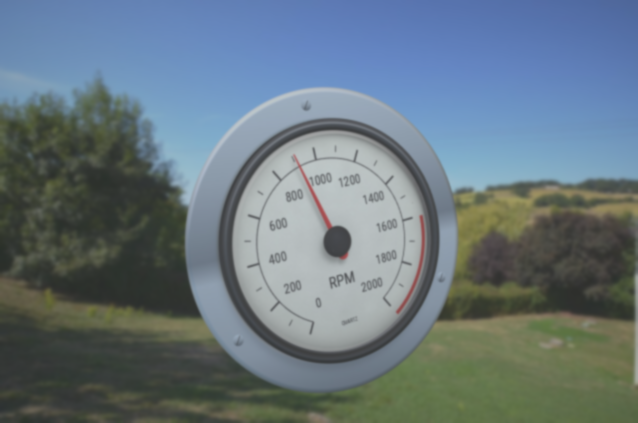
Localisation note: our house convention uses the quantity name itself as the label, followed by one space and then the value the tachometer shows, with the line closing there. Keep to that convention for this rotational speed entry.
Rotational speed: 900 rpm
